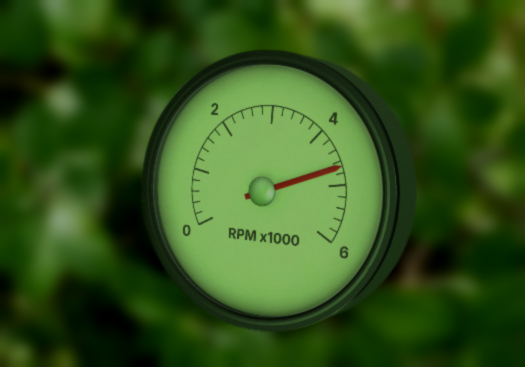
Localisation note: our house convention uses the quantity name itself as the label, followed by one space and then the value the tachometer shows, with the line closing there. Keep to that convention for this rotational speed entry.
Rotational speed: 4700 rpm
